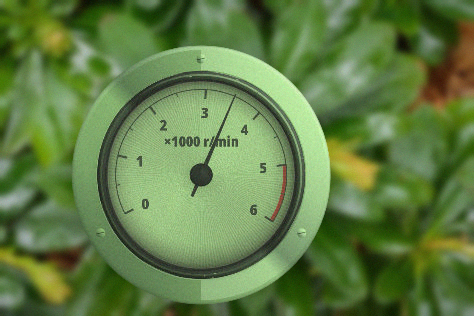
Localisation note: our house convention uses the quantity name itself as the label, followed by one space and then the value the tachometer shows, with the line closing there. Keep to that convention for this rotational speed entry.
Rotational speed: 3500 rpm
